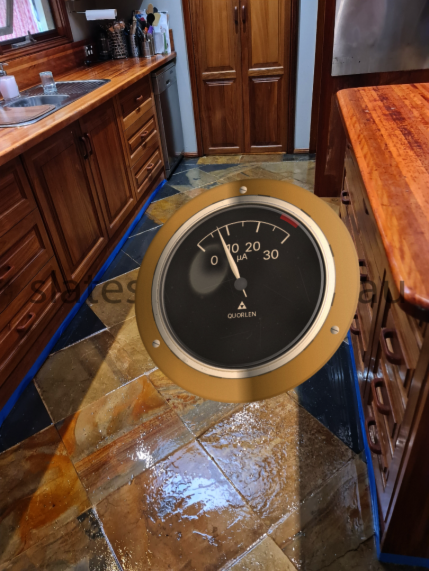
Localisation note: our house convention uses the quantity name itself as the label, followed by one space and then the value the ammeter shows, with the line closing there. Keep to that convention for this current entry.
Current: 7.5 µA
